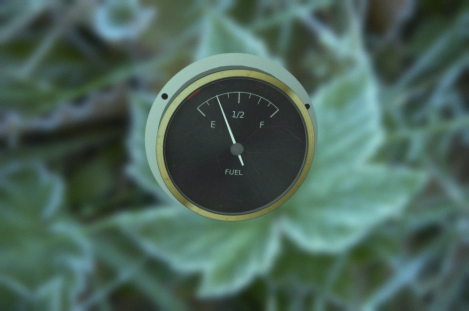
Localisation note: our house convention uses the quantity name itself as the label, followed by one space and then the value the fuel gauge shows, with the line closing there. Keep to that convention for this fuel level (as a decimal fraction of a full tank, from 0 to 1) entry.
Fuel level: 0.25
